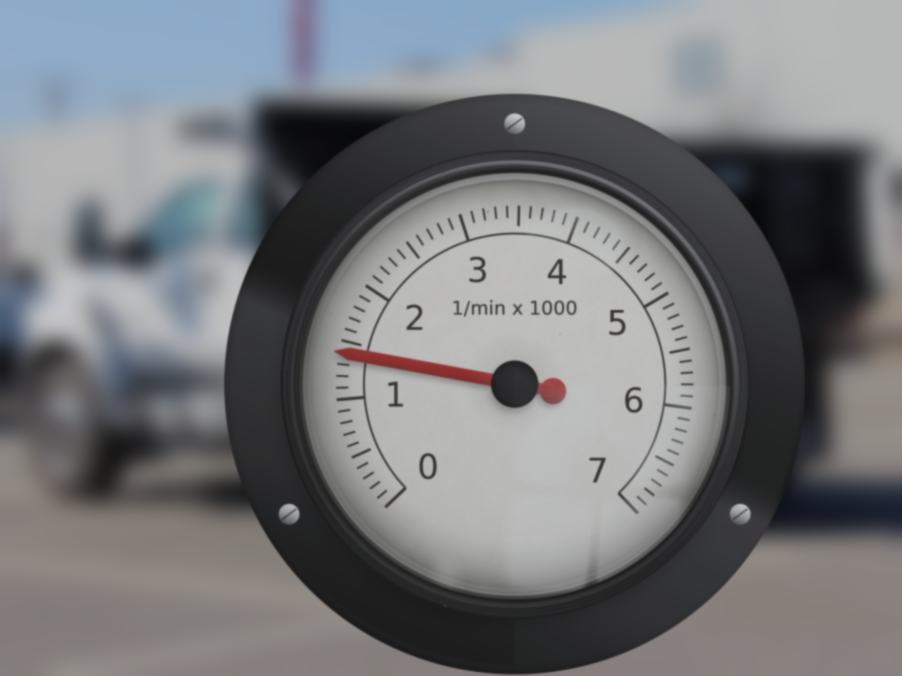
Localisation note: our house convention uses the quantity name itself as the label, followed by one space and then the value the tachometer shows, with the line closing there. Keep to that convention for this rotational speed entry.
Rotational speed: 1400 rpm
